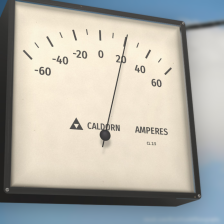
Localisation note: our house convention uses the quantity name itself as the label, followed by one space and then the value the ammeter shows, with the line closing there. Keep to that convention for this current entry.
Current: 20 A
